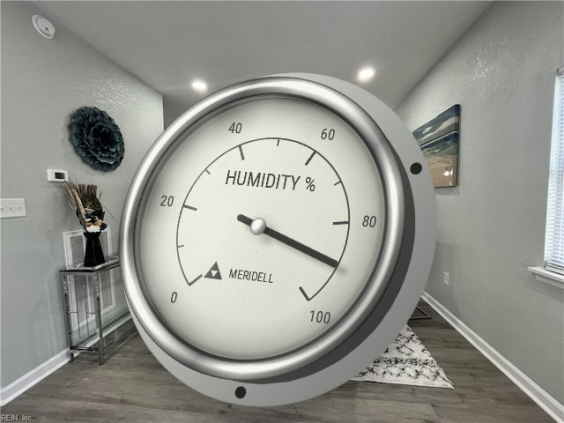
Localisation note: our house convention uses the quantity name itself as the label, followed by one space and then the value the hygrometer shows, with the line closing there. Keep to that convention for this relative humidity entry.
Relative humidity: 90 %
